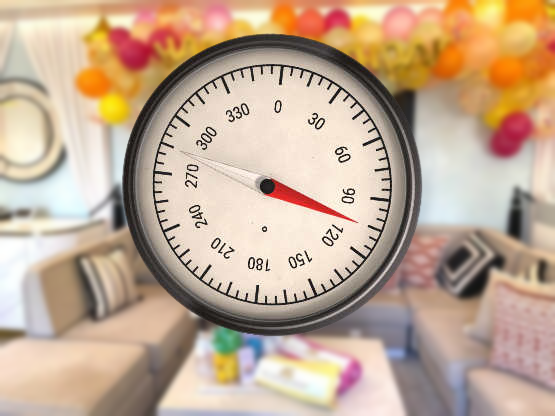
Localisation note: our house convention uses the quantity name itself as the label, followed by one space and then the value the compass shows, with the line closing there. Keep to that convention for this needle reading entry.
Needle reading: 105 °
